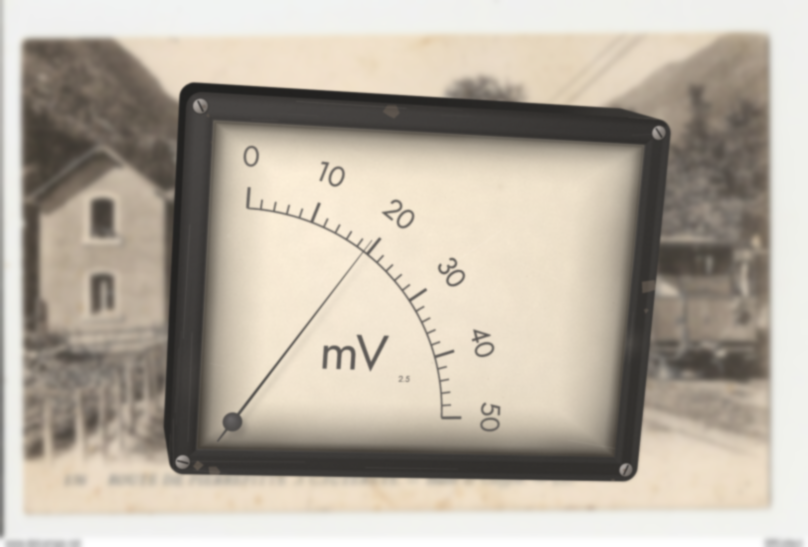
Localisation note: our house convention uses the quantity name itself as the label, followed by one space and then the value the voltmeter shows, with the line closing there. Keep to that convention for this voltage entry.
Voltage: 19 mV
